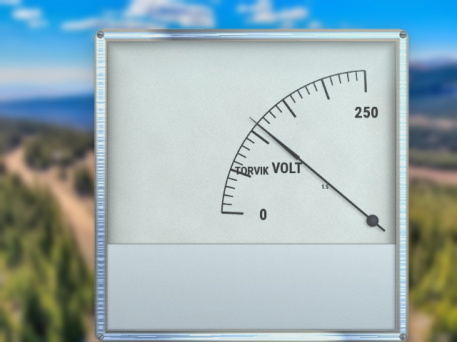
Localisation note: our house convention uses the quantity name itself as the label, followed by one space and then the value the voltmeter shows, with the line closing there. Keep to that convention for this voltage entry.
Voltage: 110 V
